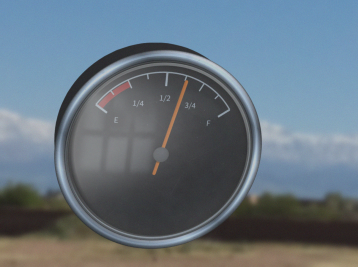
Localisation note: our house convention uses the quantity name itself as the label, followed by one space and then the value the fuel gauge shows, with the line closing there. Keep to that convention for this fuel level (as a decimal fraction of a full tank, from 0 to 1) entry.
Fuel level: 0.625
